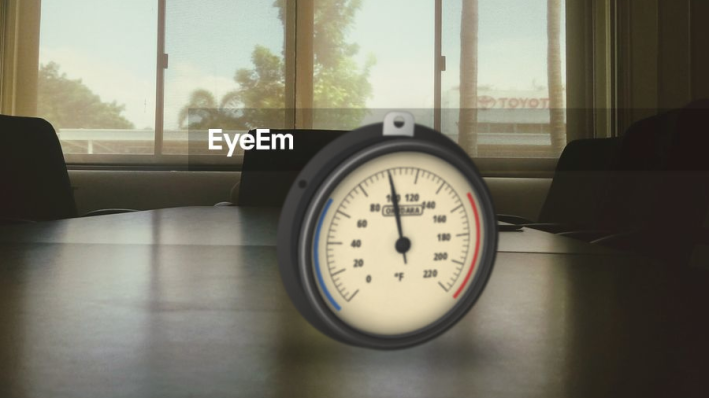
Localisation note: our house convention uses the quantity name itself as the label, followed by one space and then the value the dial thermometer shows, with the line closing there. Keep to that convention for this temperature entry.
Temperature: 100 °F
